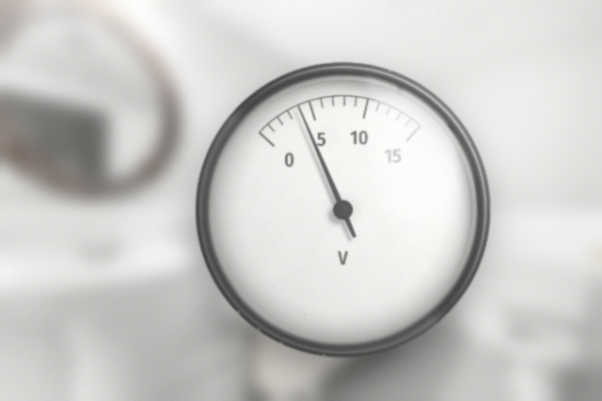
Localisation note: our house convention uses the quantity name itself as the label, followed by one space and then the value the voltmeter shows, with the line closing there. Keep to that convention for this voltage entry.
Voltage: 4 V
